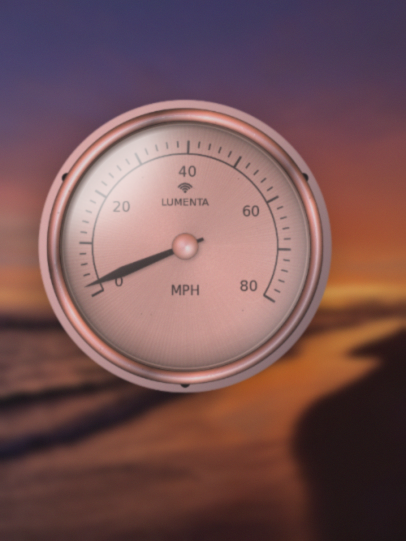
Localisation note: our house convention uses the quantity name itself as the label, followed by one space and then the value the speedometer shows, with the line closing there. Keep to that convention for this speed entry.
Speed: 2 mph
